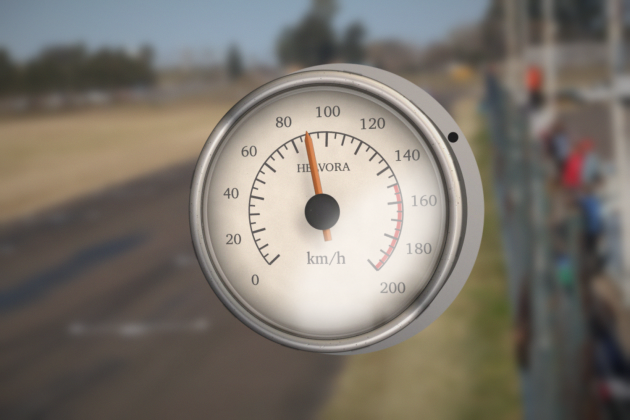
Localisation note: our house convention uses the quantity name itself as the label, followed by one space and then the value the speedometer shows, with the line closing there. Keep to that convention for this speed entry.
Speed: 90 km/h
